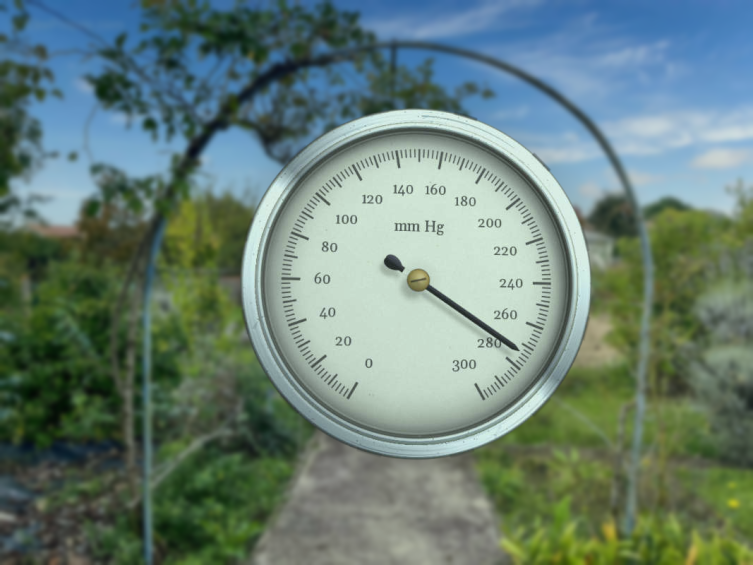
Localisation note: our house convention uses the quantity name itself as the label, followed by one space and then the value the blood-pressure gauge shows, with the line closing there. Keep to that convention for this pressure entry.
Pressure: 274 mmHg
